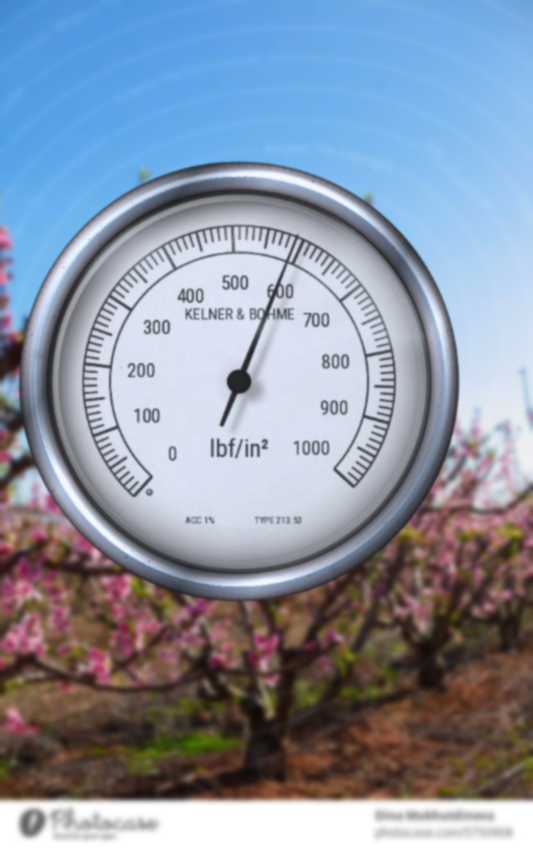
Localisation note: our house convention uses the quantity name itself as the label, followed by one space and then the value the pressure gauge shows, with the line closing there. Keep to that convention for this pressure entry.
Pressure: 590 psi
